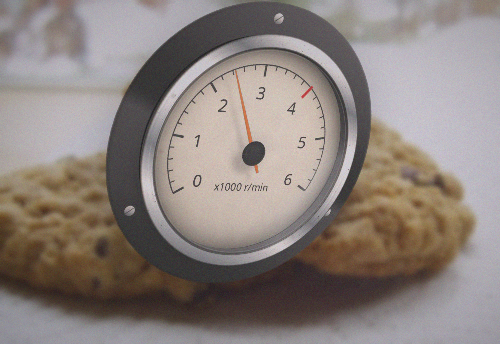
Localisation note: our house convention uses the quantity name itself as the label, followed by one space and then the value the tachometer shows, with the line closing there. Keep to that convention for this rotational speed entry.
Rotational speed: 2400 rpm
